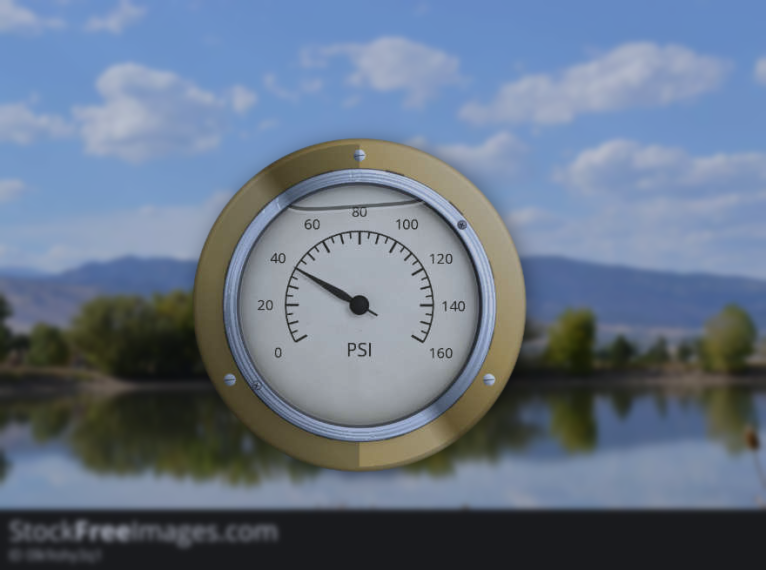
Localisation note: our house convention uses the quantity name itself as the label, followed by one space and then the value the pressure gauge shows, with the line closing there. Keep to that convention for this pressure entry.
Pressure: 40 psi
